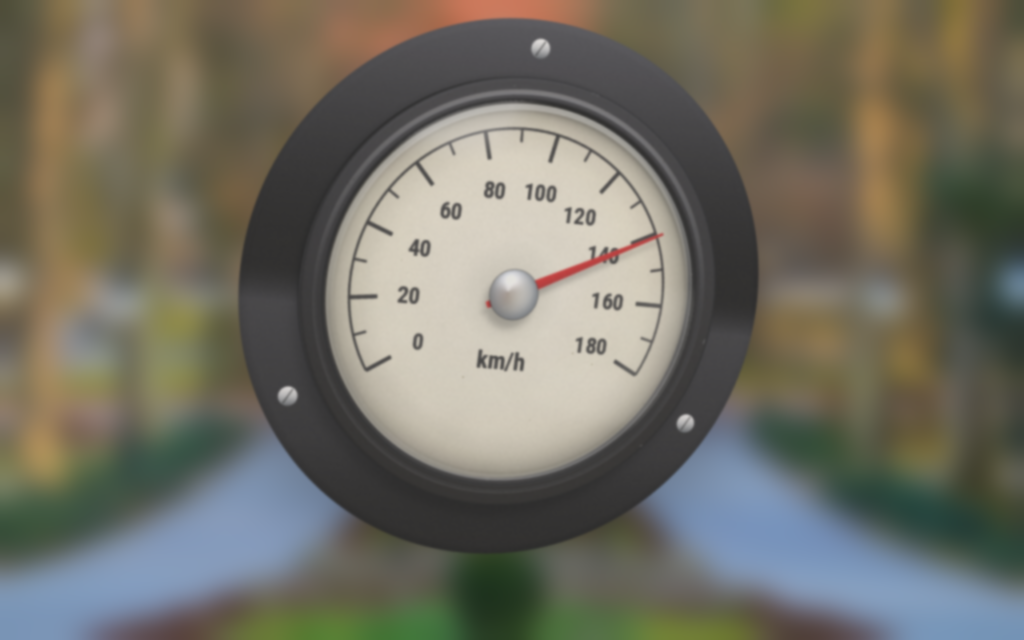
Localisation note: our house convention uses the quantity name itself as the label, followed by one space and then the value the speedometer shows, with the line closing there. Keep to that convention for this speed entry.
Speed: 140 km/h
